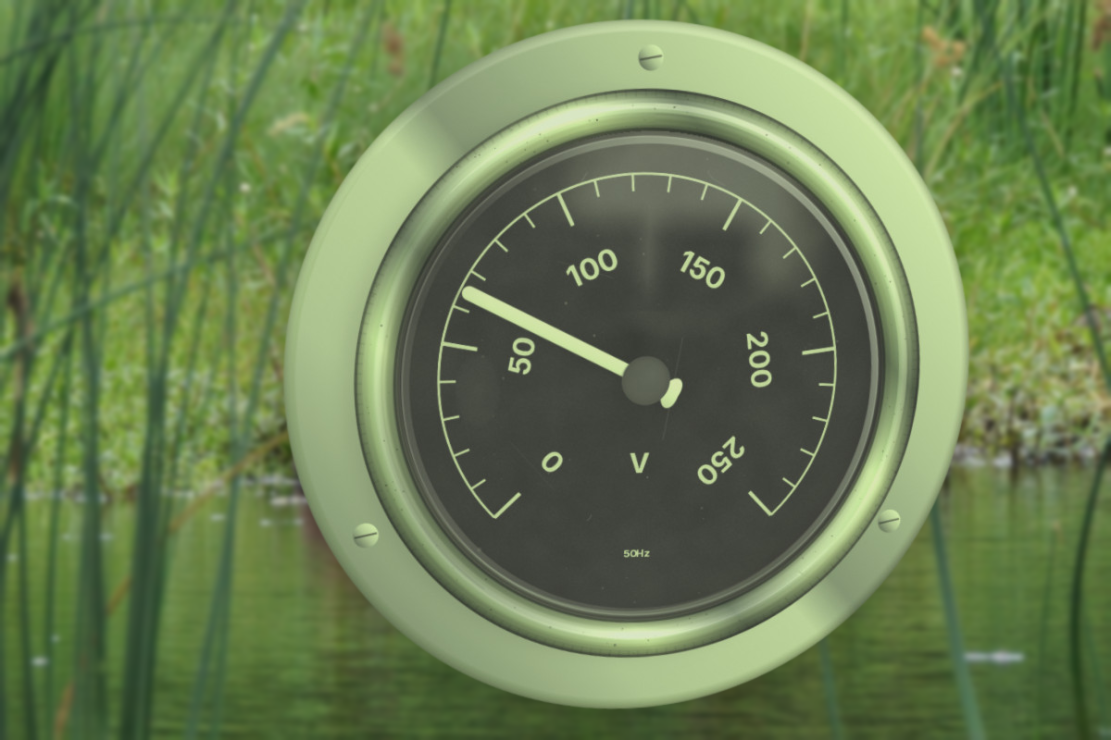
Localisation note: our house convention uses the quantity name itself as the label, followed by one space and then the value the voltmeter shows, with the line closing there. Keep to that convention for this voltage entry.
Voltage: 65 V
